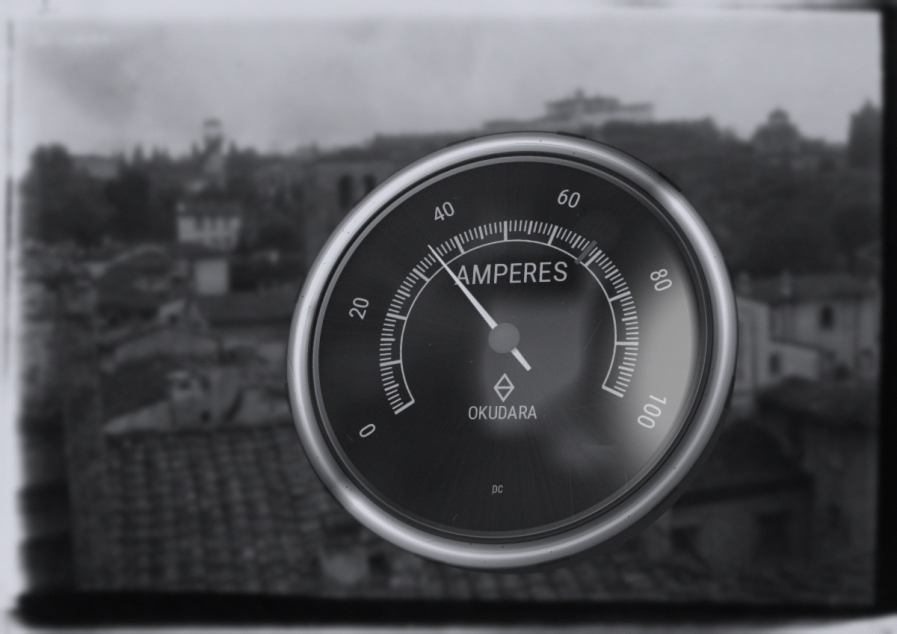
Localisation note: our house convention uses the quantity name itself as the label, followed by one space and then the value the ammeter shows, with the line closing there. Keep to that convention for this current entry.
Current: 35 A
